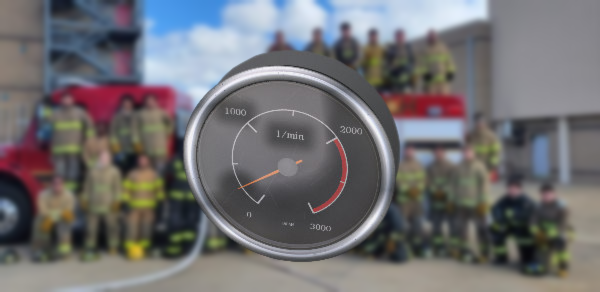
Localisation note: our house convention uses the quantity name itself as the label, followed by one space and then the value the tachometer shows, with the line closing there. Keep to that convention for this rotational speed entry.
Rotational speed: 250 rpm
